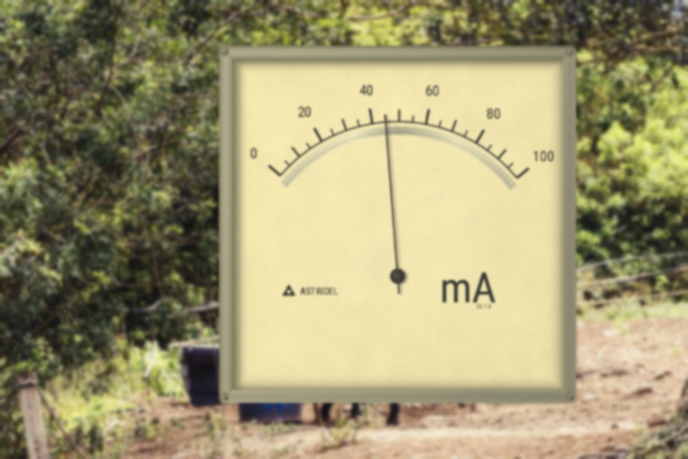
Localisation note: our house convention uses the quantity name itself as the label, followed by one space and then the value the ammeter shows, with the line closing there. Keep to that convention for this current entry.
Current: 45 mA
